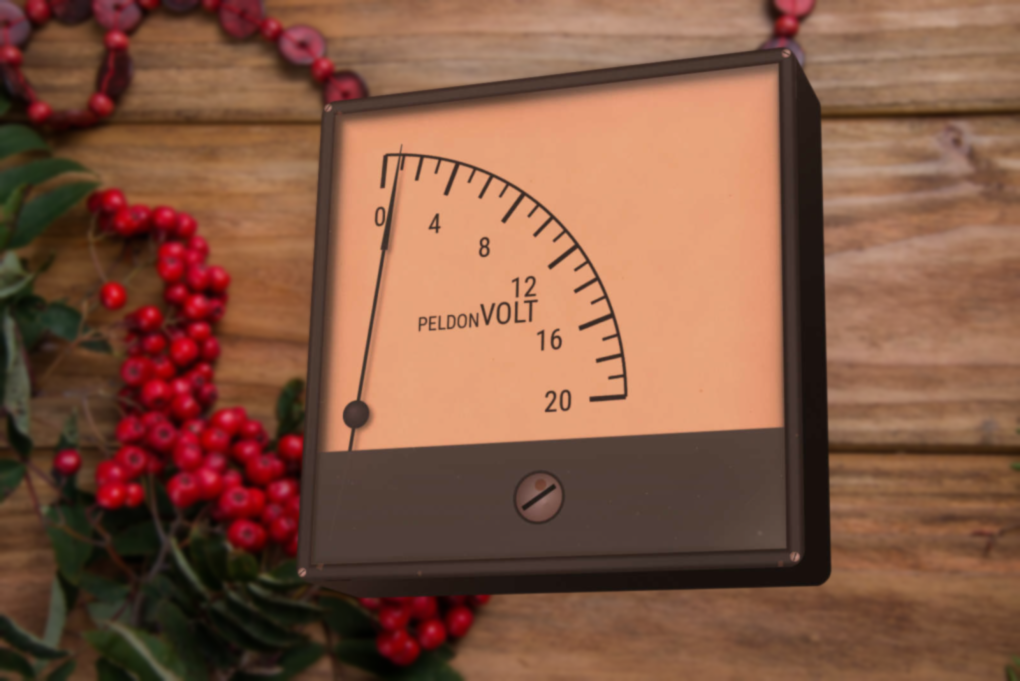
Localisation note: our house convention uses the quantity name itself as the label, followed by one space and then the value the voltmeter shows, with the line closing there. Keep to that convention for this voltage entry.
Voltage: 1 V
